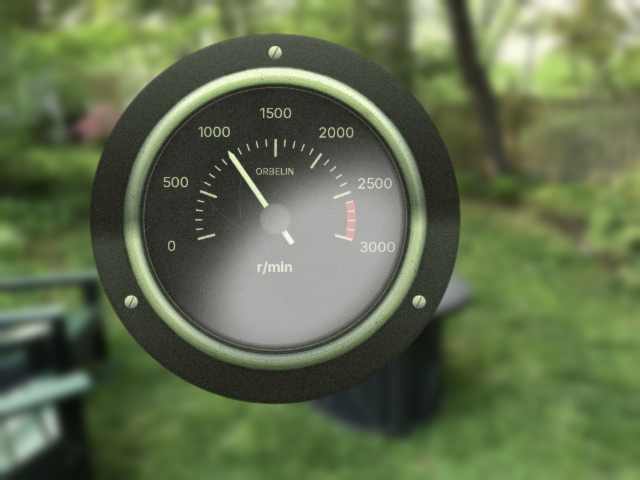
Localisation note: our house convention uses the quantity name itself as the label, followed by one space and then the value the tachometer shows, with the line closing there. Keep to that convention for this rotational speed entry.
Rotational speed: 1000 rpm
